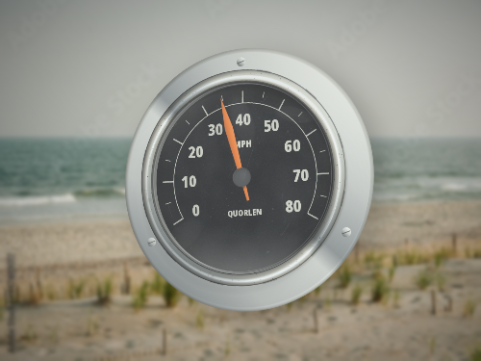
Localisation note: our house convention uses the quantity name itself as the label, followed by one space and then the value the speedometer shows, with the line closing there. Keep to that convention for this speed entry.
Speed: 35 mph
